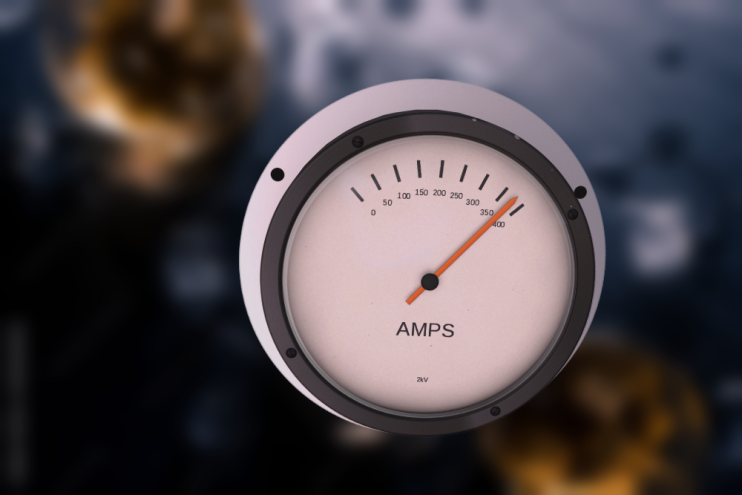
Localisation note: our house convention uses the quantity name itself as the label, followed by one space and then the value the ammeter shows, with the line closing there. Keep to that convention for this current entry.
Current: 375 A
